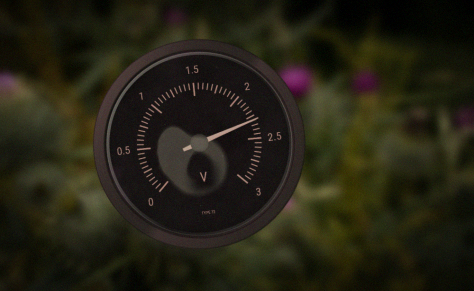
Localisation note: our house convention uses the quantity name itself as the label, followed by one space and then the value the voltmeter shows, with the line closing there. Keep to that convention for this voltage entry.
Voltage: 2.3 V
